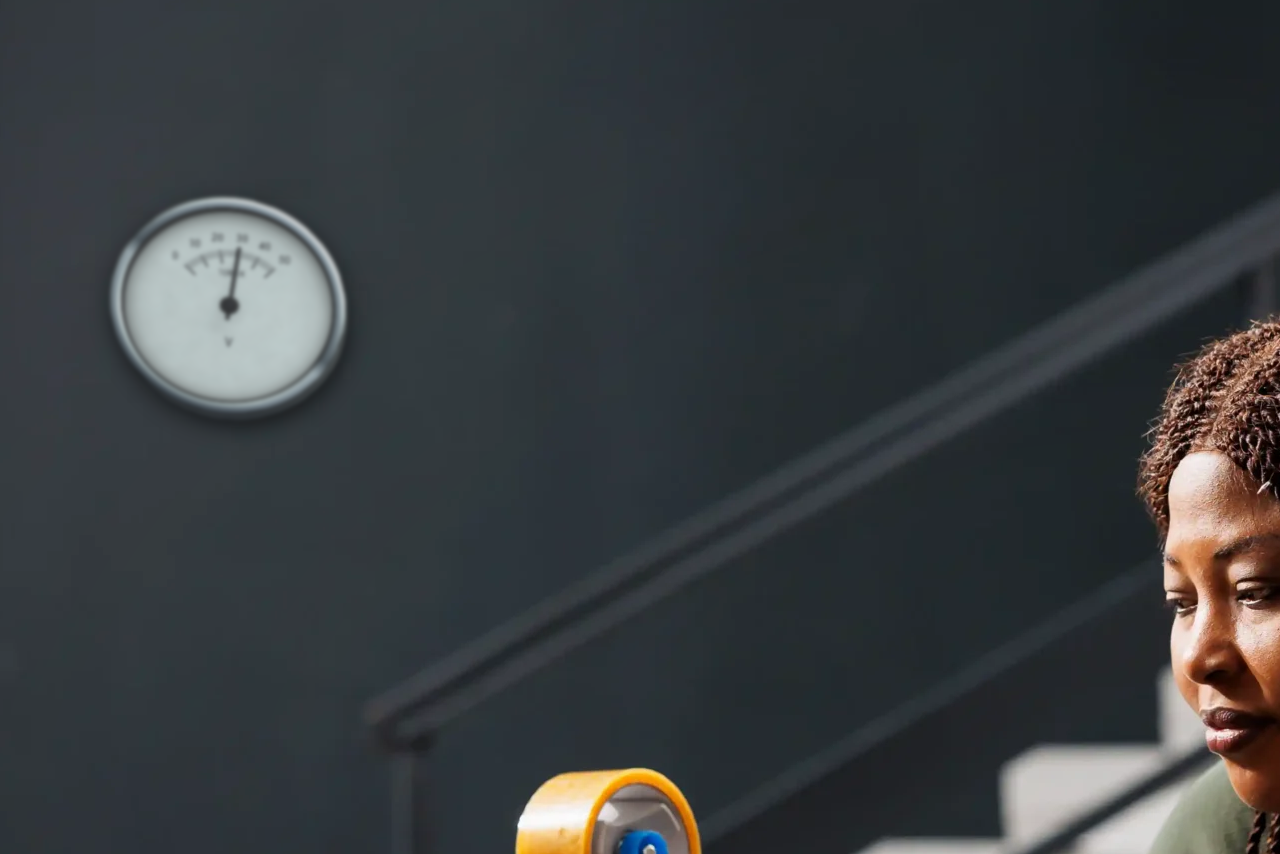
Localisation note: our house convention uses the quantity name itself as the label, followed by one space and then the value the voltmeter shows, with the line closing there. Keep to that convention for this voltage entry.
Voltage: 30 V
